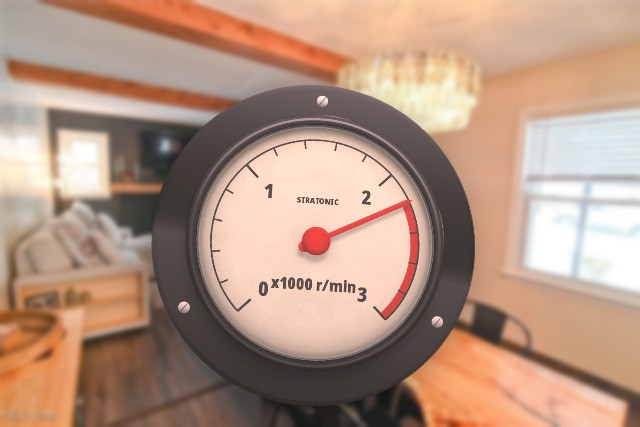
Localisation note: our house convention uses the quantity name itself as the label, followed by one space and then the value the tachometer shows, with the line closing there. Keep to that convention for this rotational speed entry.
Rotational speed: 2200 rpm
